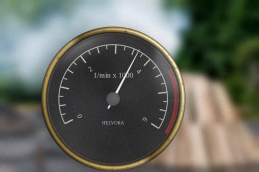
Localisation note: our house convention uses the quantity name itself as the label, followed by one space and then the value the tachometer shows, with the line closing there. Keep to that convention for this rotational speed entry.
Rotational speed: 3625 rpm
